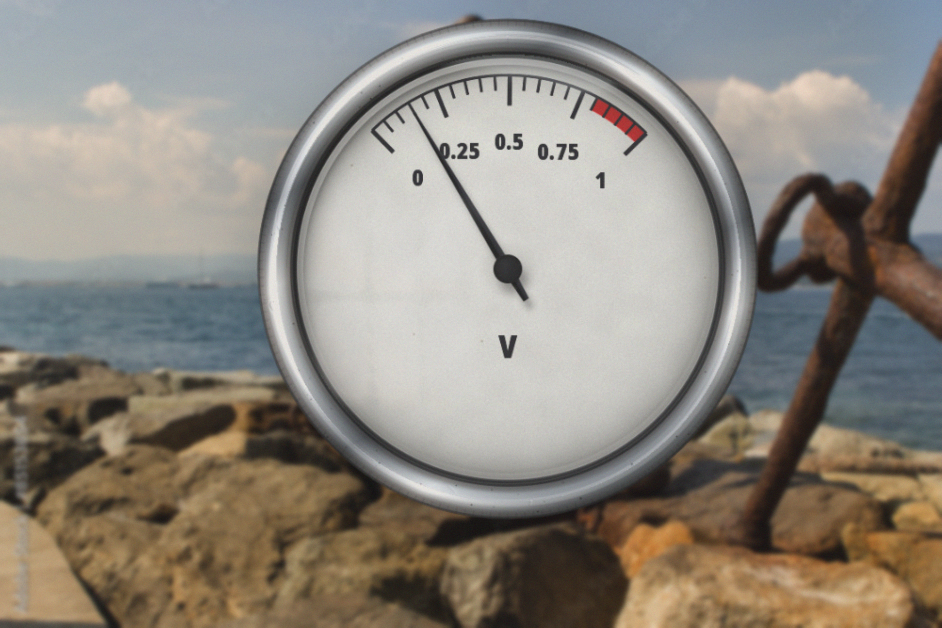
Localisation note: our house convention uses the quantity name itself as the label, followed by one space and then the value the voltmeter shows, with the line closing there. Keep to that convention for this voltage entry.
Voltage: 0.15 V
